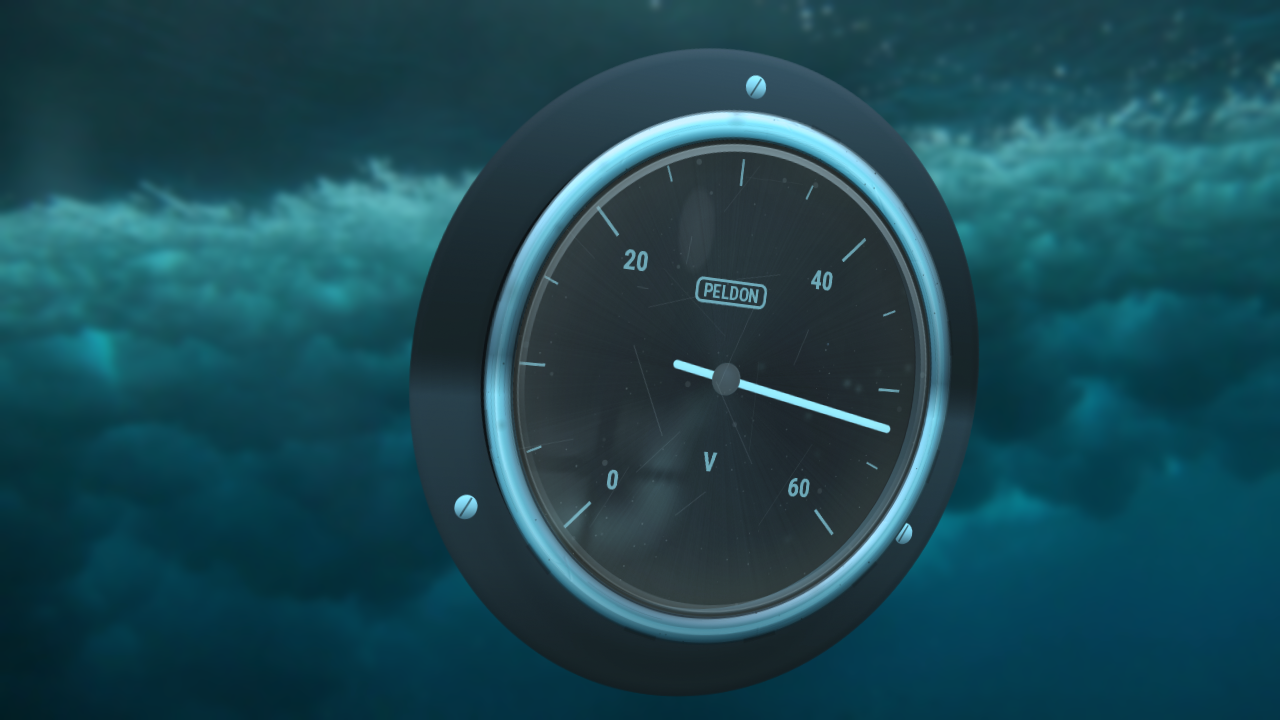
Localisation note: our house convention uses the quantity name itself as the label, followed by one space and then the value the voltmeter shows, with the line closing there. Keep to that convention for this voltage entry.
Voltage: 52.5 V
